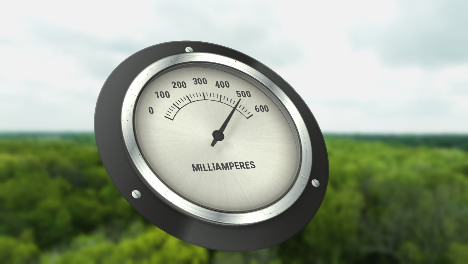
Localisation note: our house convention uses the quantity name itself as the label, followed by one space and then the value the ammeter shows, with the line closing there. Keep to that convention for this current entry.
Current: 500 mA
